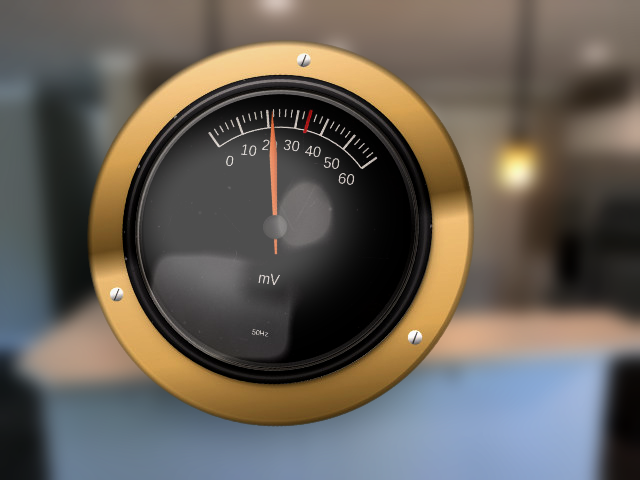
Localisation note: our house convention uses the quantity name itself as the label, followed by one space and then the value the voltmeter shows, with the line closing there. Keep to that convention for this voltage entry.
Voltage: 22 mV
